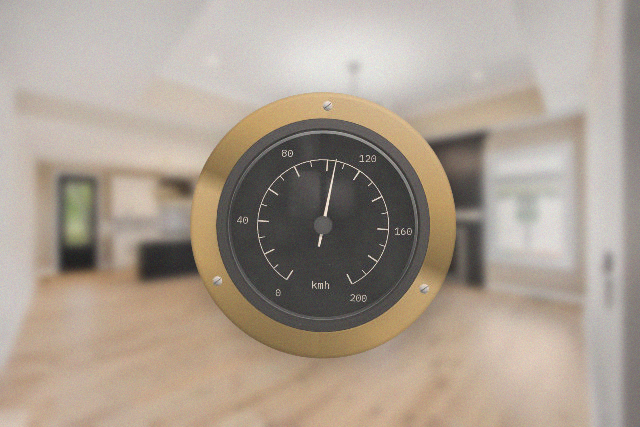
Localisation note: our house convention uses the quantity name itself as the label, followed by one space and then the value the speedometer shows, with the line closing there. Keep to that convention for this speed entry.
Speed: 105 km/h
